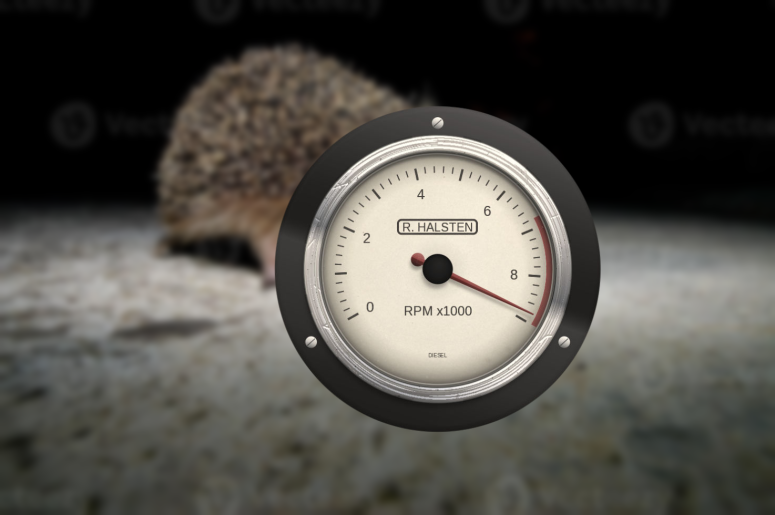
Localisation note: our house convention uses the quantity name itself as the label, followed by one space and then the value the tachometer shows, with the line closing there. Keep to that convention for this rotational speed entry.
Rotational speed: 8800 rpm
